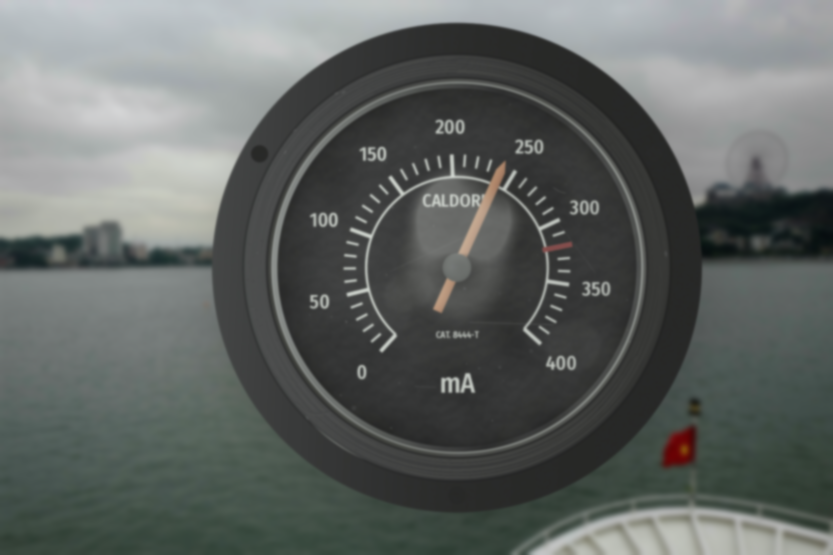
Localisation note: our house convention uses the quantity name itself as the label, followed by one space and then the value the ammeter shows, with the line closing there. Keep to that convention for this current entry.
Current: 240 mA
